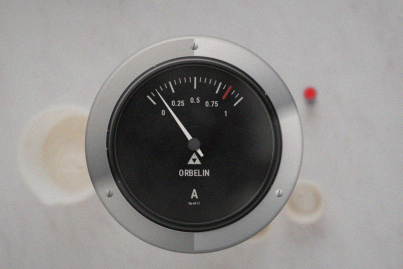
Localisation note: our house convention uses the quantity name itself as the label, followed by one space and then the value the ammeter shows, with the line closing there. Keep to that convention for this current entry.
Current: 0.1 A
